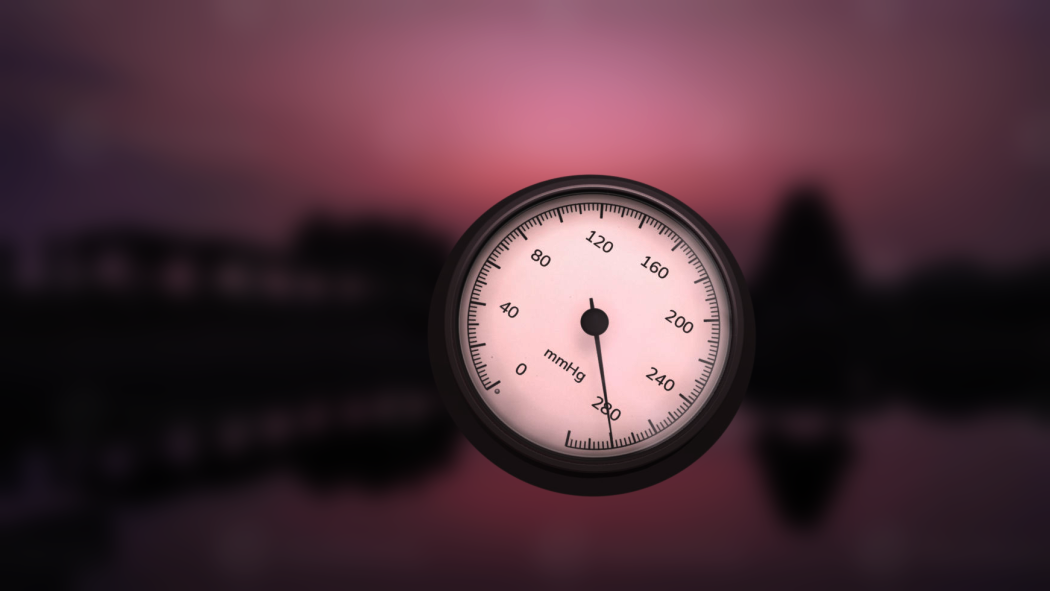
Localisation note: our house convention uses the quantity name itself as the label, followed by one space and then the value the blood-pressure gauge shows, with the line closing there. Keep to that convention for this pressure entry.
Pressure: 280 mmHg
